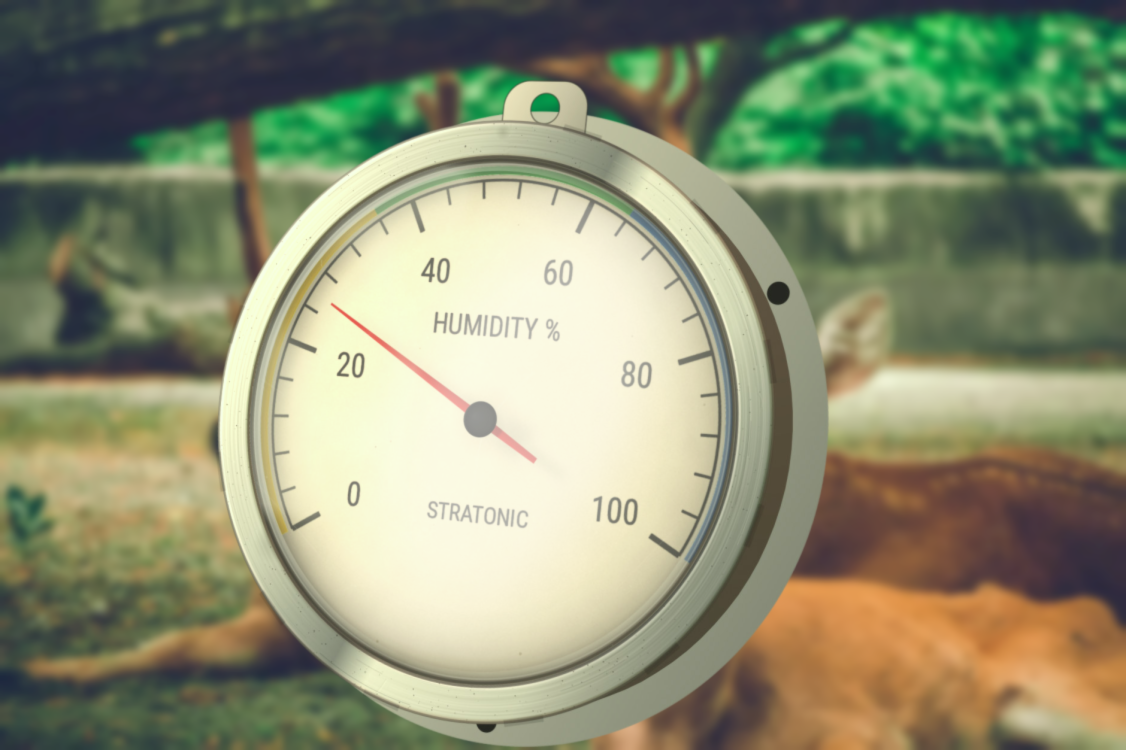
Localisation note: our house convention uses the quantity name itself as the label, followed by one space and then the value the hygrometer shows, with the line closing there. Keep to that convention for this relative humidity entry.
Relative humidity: 26 %
